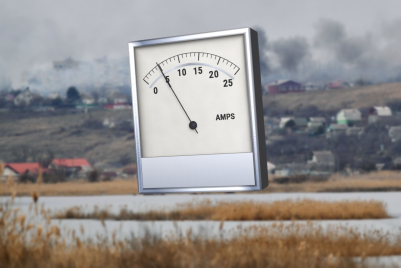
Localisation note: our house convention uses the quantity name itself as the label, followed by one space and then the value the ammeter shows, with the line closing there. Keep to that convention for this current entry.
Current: 5 A
